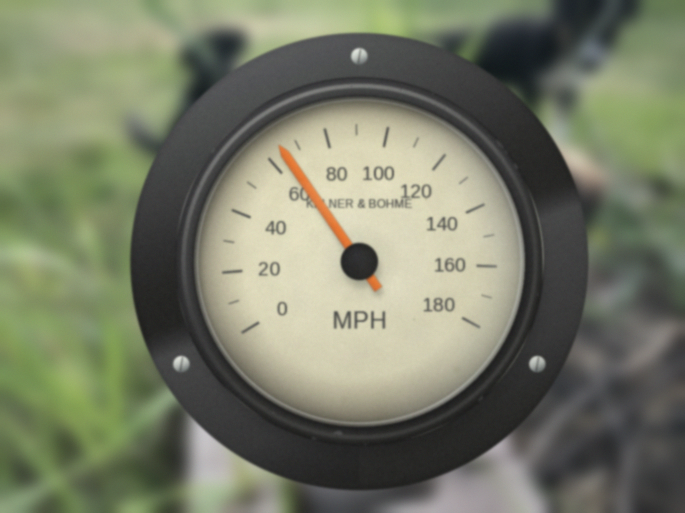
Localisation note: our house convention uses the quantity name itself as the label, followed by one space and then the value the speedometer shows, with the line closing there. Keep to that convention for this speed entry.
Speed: 65 mph
